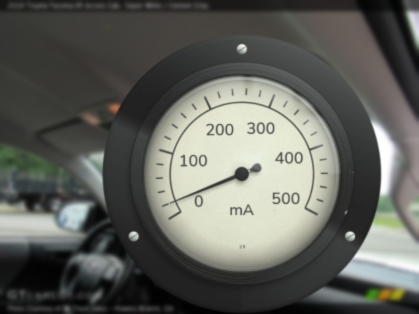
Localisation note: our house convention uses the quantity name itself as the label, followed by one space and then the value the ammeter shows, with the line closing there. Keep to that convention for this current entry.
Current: 20 mA
